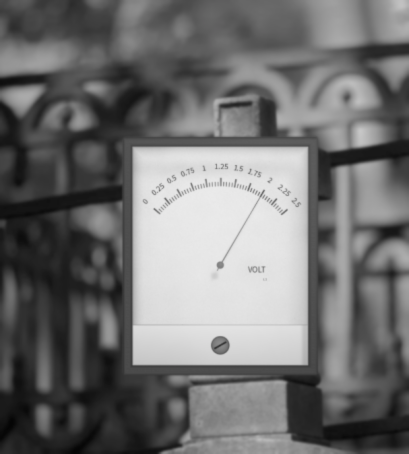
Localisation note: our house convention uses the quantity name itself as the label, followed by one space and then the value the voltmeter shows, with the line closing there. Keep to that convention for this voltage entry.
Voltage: 2 V
